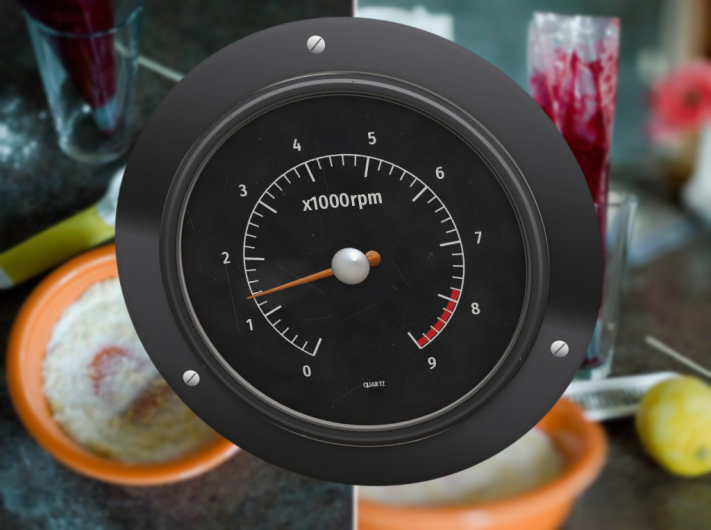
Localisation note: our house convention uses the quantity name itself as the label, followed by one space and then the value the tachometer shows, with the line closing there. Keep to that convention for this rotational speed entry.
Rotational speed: 1400 rpm
